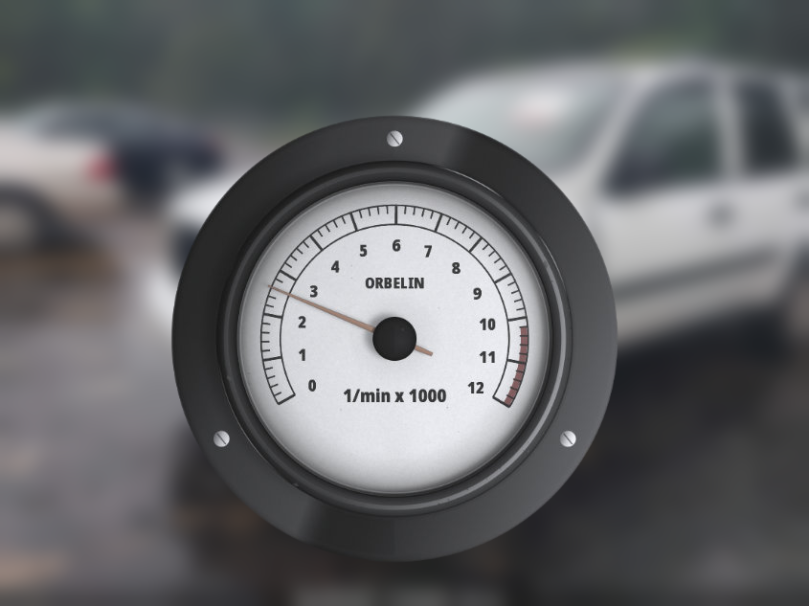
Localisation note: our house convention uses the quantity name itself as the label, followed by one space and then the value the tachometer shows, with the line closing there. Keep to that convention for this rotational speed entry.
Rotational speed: 2600 rpm
